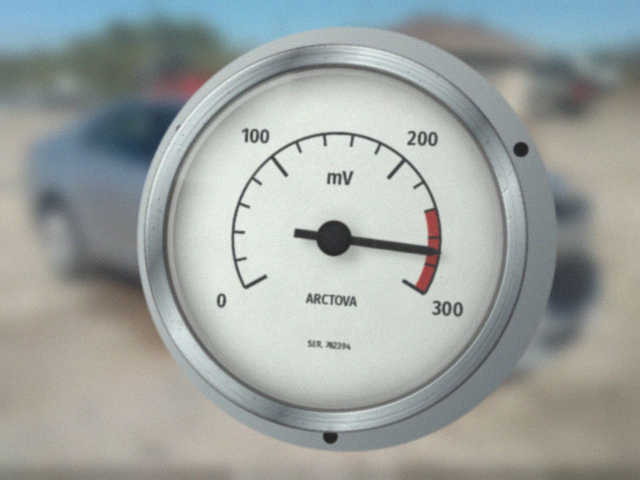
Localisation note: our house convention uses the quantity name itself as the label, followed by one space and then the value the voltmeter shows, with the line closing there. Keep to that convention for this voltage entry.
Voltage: 270 mV
